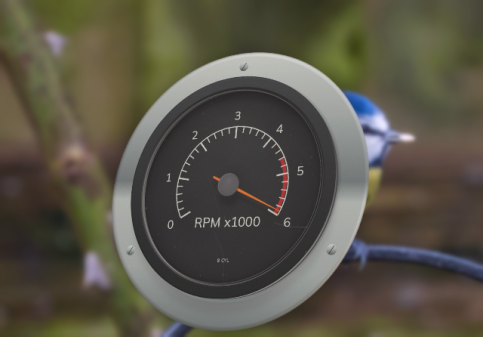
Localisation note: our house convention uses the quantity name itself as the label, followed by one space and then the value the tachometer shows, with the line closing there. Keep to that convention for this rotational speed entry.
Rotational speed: 5900 rpm
